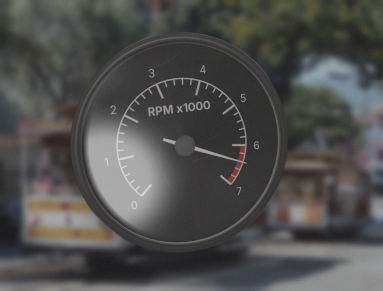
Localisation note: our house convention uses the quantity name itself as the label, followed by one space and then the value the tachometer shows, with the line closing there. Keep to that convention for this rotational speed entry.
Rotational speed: 6400 rpm
